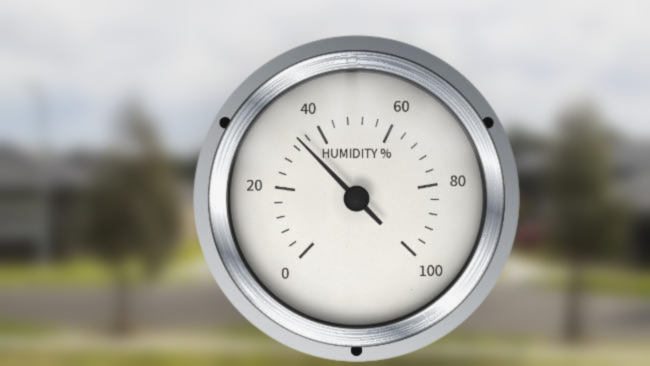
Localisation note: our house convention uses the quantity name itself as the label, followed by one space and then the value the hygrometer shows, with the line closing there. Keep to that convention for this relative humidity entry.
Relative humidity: 34 %
